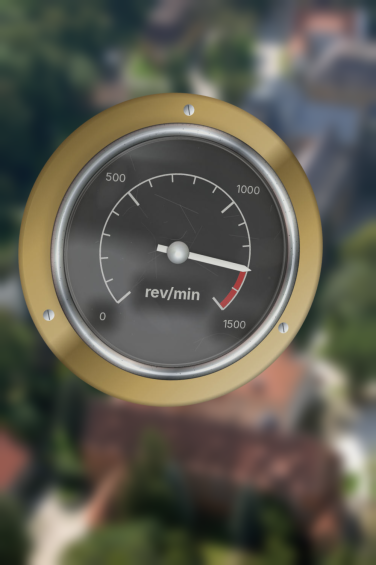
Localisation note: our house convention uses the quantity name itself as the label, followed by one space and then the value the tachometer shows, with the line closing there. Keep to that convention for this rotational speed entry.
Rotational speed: 1300 rpm
